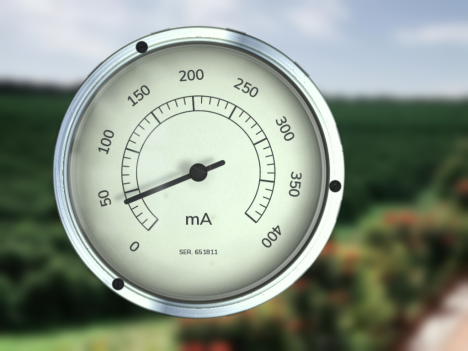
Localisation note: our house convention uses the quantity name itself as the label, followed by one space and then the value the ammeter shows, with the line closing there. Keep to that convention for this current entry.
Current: 40 mA
